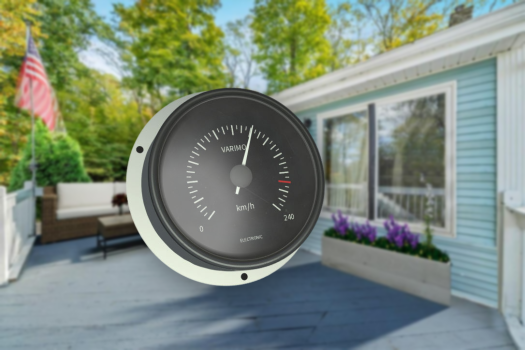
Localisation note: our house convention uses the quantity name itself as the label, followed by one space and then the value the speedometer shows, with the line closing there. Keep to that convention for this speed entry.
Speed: 140 km/h
